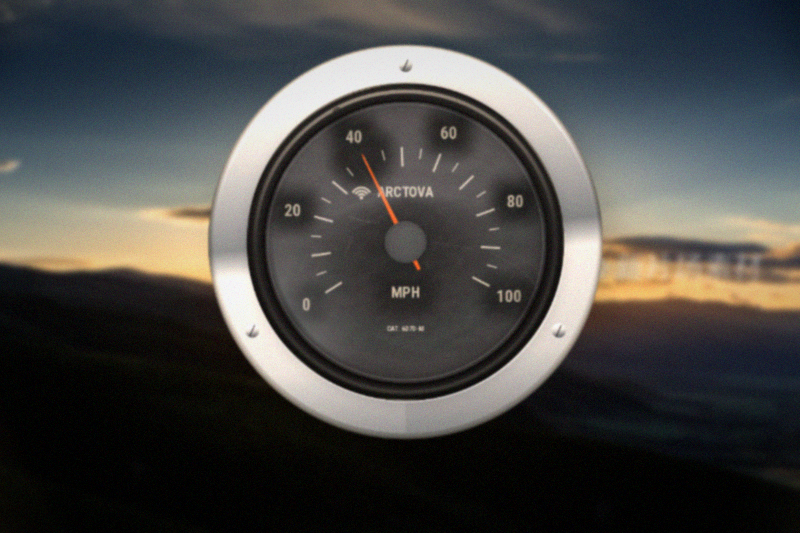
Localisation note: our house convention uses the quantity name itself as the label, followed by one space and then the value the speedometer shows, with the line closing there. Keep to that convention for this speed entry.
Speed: 40 mph
